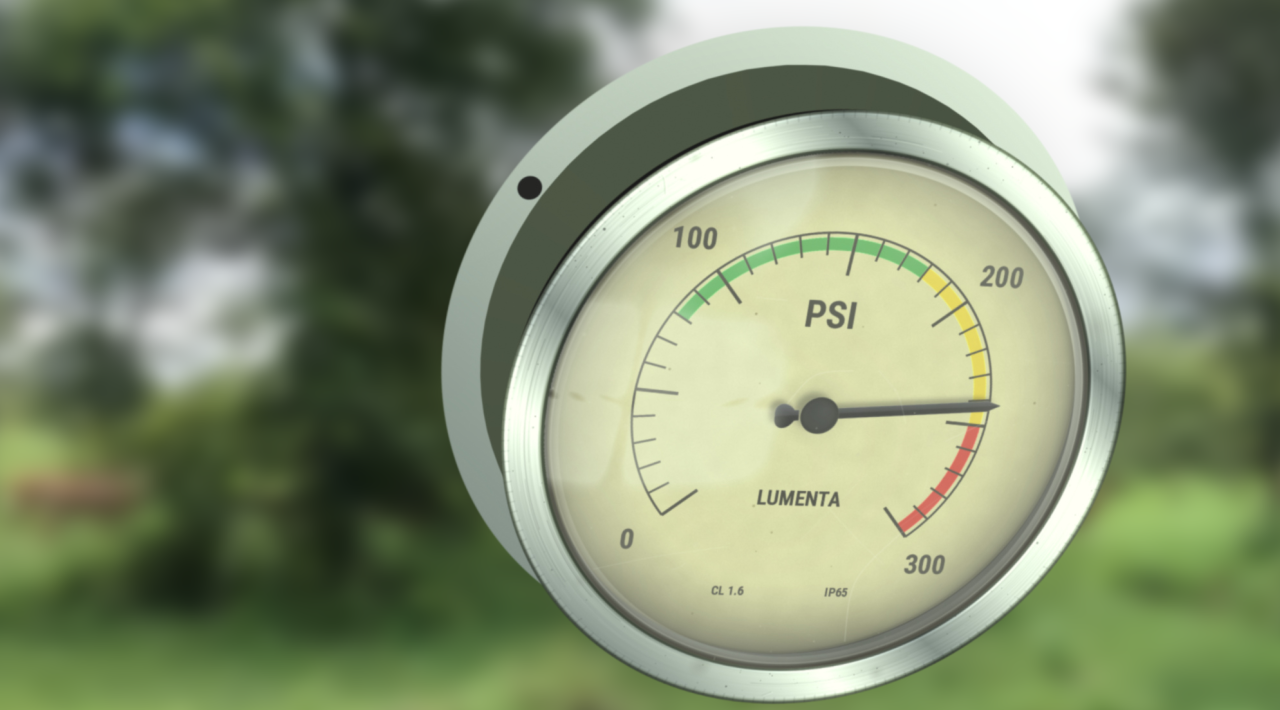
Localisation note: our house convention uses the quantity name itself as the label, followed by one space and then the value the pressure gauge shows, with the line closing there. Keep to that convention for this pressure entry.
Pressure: 240 psi
